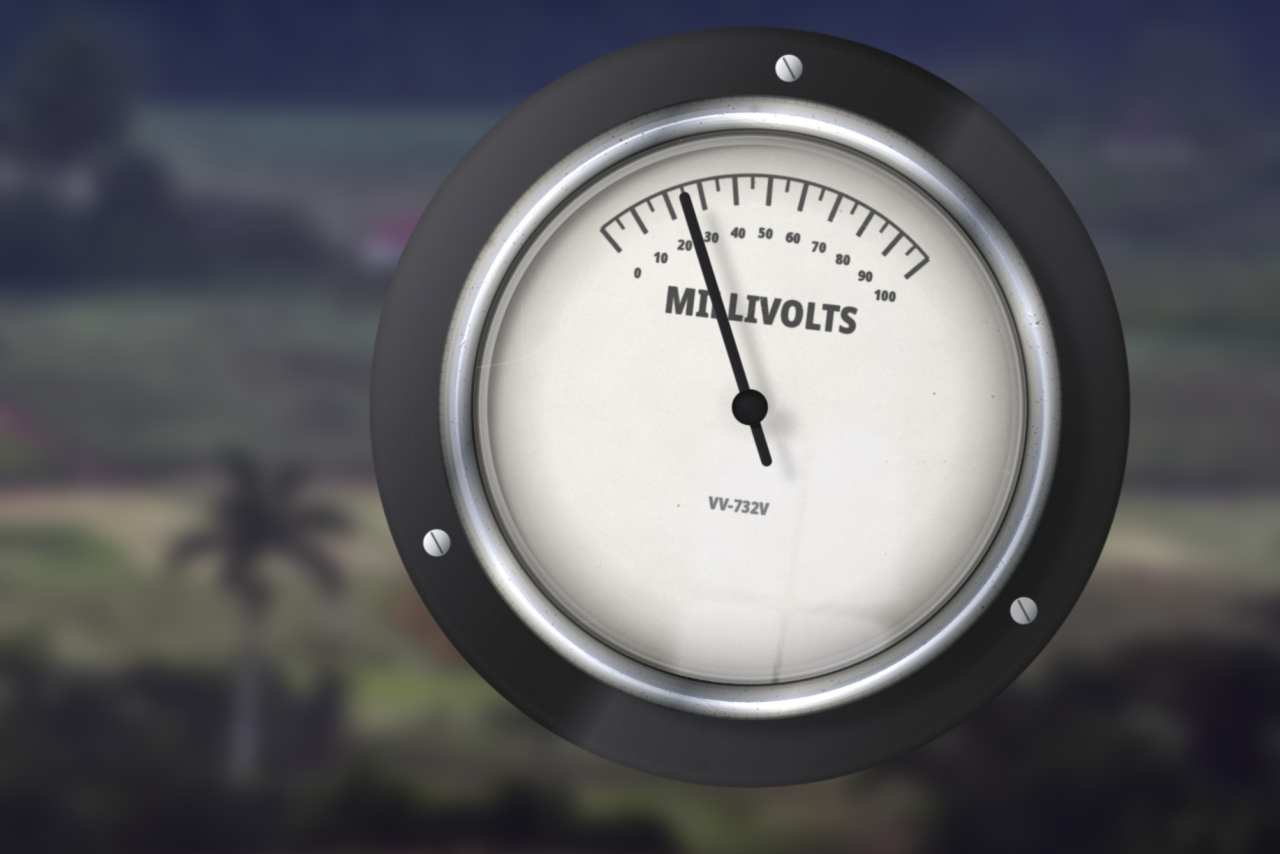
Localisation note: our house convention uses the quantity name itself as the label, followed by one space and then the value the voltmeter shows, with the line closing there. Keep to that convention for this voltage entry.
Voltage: 25 mV
